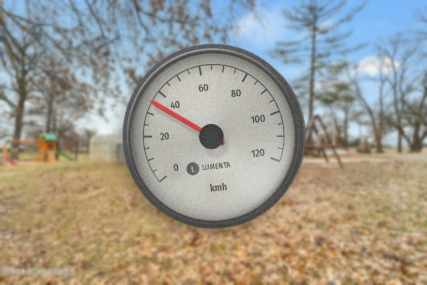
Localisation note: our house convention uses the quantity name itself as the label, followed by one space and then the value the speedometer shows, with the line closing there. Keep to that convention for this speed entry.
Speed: 35 km/h
